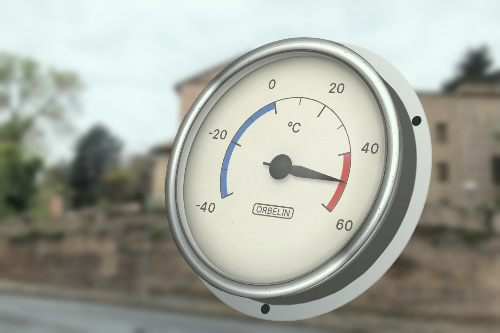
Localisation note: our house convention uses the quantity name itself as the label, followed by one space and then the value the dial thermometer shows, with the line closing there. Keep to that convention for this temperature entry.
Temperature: 50 °C
